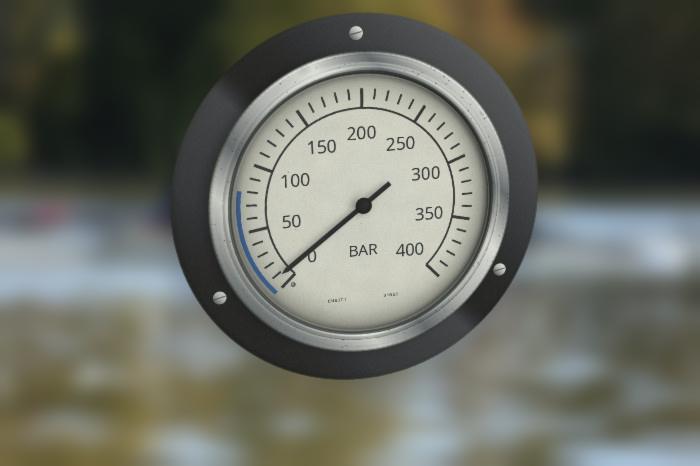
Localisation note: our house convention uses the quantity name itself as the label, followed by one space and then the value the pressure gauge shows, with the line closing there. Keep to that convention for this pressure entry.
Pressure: 10 bar
